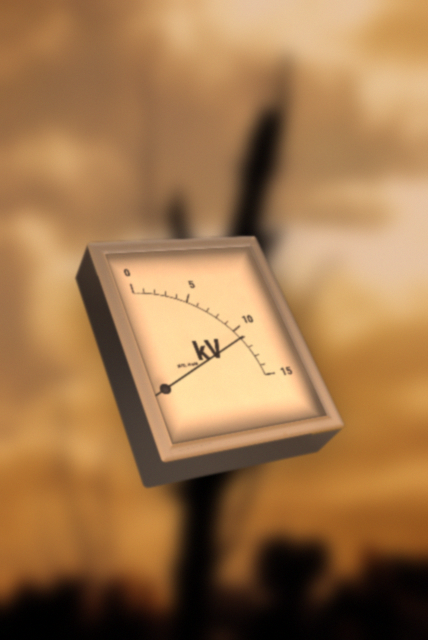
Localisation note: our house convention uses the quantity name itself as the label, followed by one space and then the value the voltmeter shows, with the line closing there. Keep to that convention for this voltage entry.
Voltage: 11 kV
